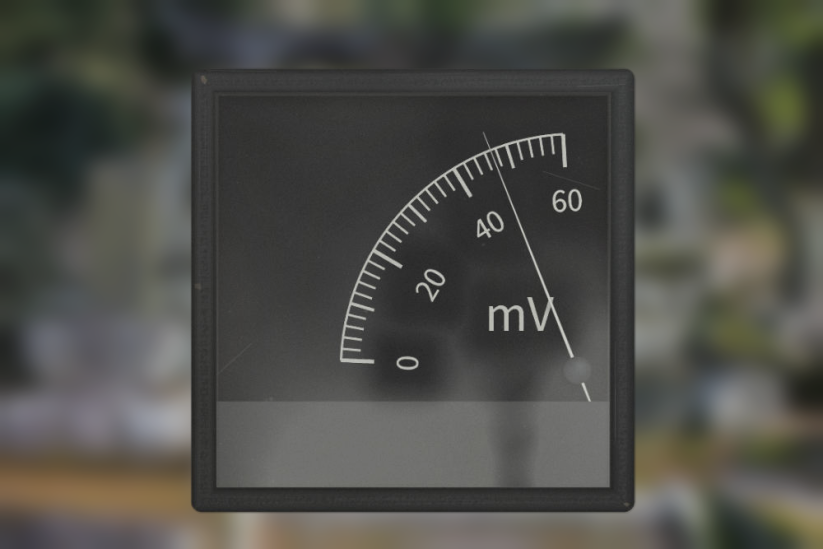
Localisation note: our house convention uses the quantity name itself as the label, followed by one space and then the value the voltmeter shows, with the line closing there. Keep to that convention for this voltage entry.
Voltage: 47 mV
